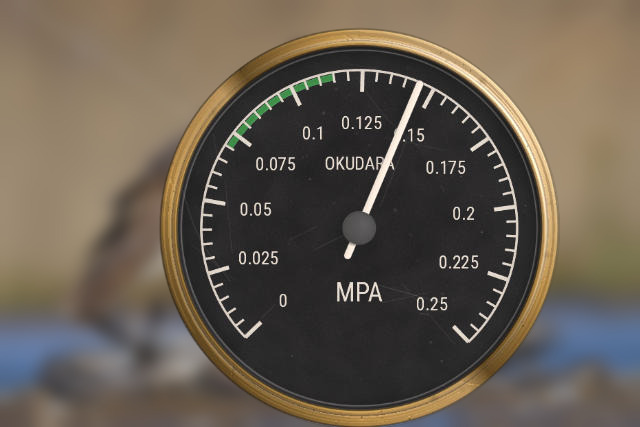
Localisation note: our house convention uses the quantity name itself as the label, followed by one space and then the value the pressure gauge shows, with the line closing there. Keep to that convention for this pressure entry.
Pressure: 0.145 MPa
